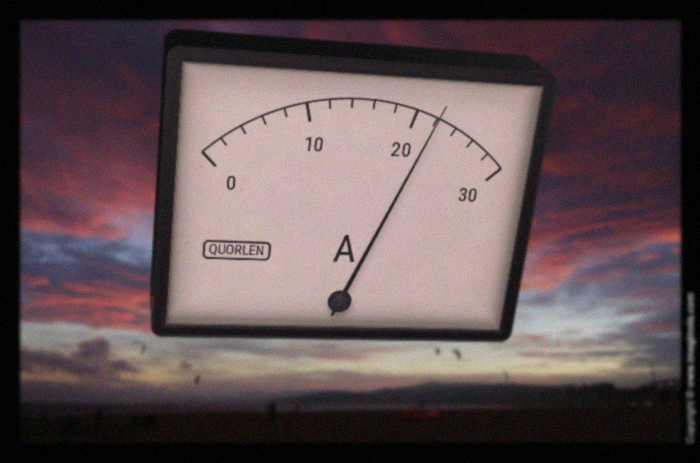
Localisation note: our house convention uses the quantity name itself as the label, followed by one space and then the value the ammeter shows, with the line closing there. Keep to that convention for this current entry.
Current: 22 A
